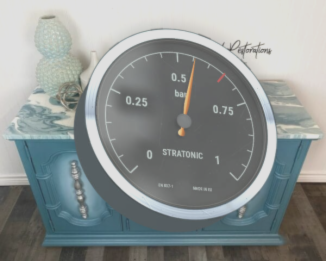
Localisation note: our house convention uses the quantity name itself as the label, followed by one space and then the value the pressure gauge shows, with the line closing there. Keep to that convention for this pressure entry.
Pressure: 0.55 bar
